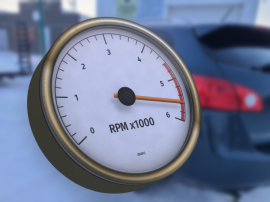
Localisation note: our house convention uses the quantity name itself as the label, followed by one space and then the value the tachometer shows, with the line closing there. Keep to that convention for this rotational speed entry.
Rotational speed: 5600 rpm
